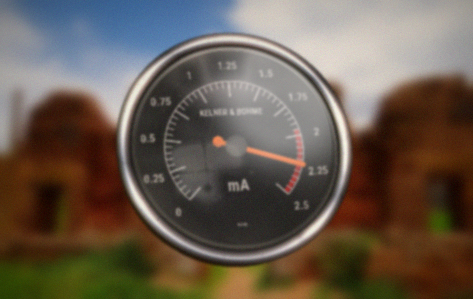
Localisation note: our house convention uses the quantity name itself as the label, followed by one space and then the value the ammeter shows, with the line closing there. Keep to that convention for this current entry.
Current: 2.25 mA
